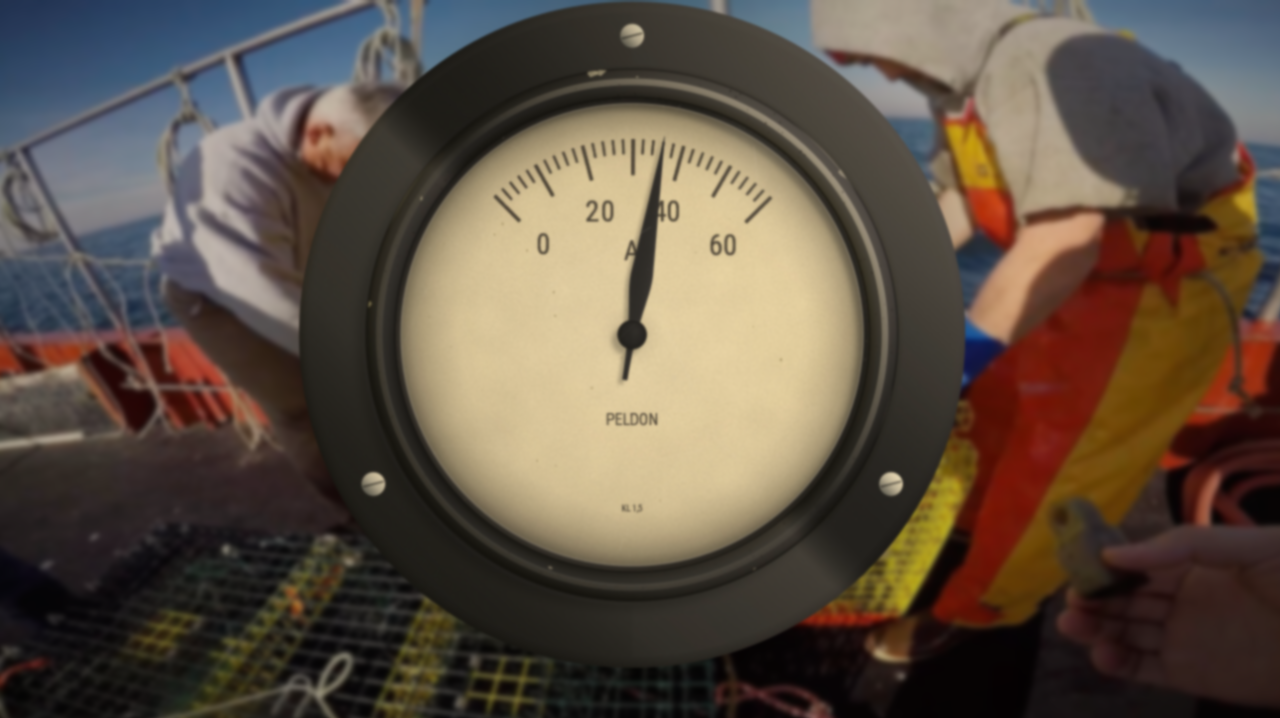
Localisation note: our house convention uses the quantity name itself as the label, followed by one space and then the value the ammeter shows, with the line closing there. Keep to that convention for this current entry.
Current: 36 A
